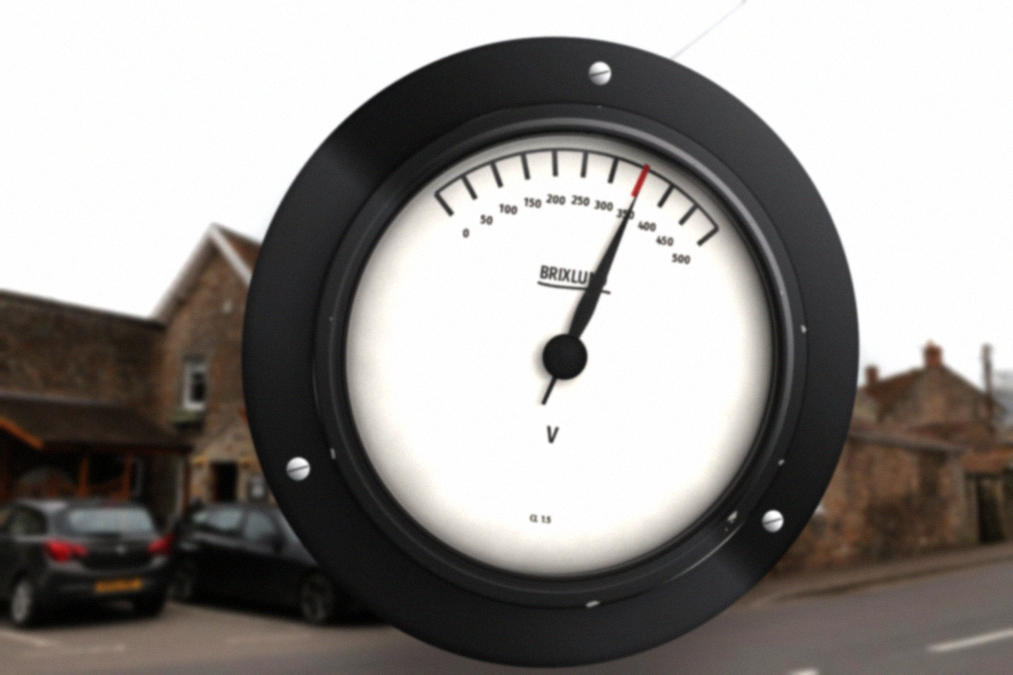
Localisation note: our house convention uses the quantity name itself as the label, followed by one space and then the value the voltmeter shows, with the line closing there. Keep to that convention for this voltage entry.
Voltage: 350 V
